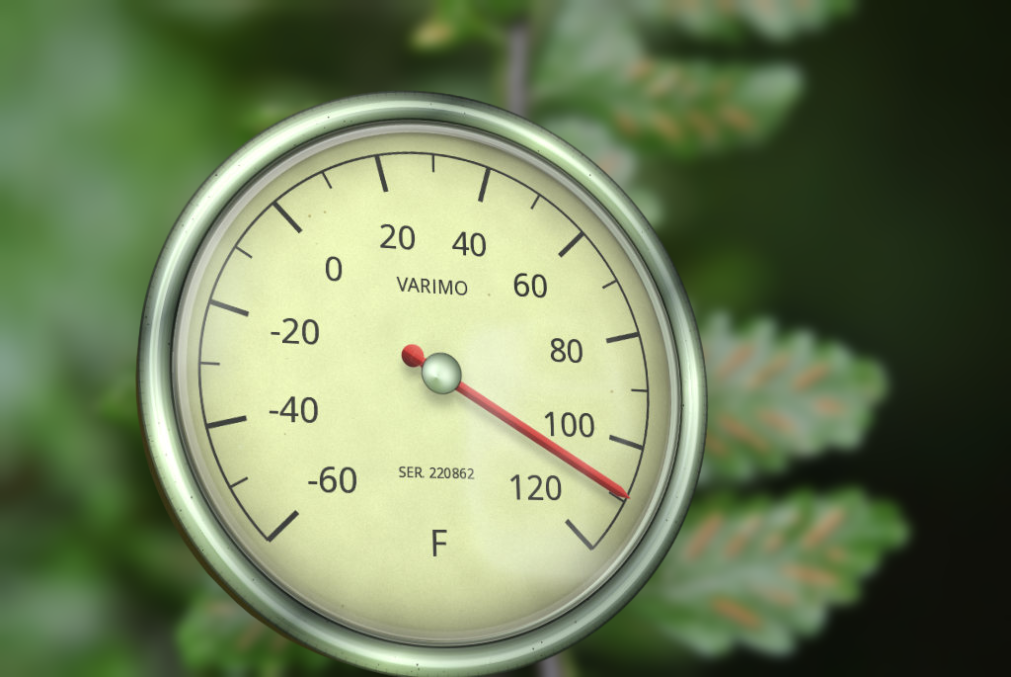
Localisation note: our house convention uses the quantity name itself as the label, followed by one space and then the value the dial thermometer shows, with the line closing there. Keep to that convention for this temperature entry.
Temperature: 110 °F
